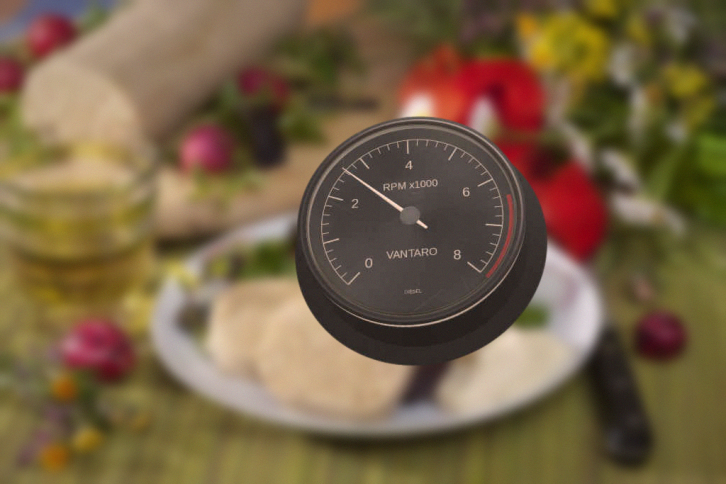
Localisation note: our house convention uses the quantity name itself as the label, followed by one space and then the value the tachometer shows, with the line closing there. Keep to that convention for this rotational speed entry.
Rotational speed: 2600 rpm
